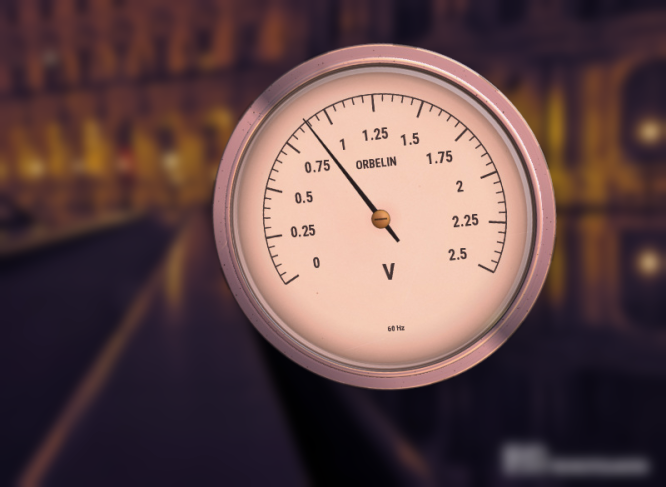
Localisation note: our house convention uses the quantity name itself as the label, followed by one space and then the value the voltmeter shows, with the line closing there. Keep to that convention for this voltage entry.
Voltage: 0.9 V
